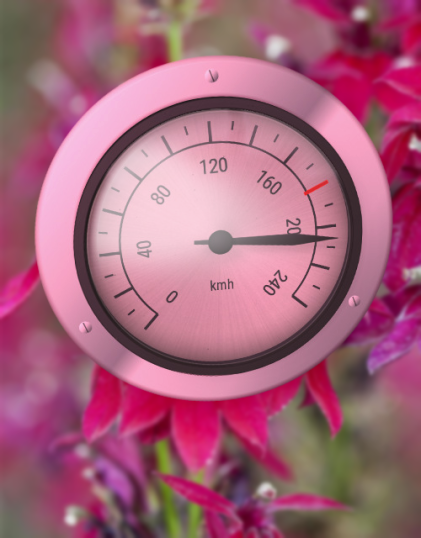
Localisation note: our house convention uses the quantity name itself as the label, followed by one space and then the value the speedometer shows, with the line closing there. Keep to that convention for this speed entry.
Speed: 205 km/h
